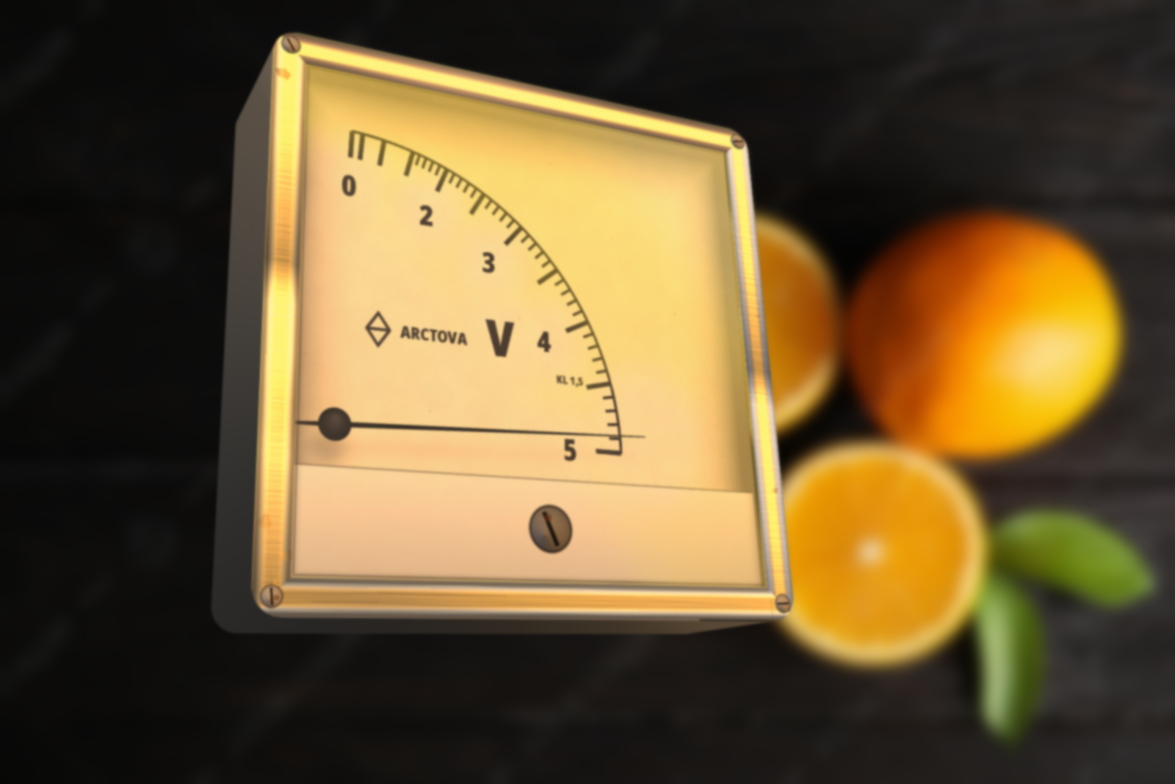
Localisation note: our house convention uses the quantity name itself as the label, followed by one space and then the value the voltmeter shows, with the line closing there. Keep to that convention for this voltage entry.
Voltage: 4.9 V
